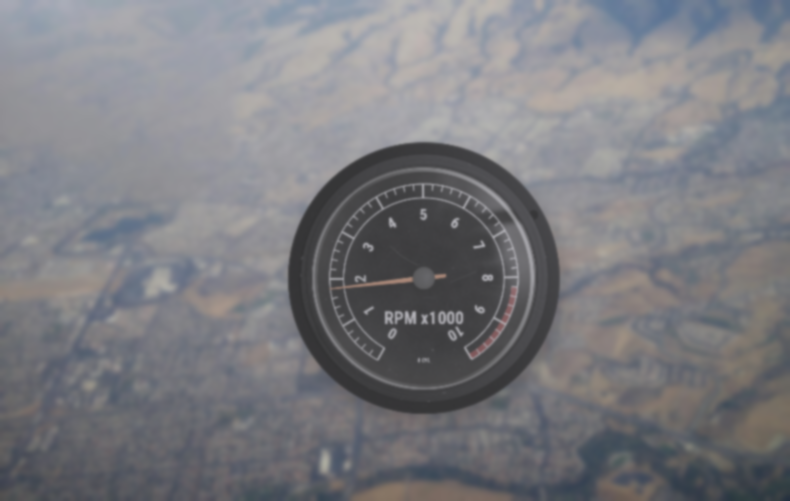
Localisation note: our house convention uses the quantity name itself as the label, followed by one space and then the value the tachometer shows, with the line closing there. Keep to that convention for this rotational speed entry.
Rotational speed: 1800 rpm
